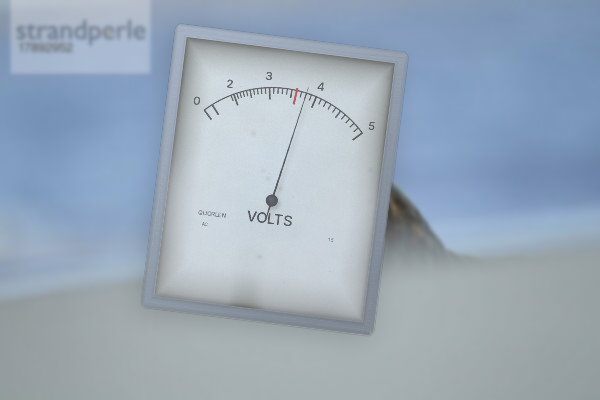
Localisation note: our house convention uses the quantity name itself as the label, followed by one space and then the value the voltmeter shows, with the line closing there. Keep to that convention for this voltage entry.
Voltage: 3.8 V
